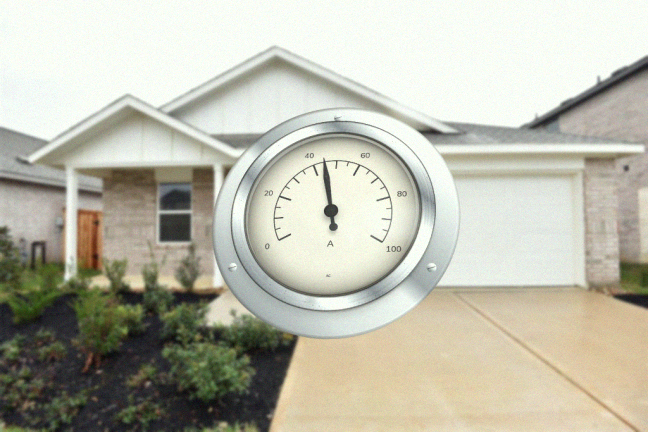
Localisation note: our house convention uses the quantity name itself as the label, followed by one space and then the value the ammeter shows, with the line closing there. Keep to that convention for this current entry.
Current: 45 A
